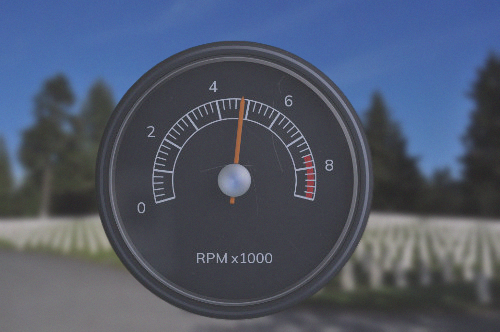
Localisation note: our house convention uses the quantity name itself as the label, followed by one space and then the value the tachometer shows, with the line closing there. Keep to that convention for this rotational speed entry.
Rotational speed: 4800 rpm
